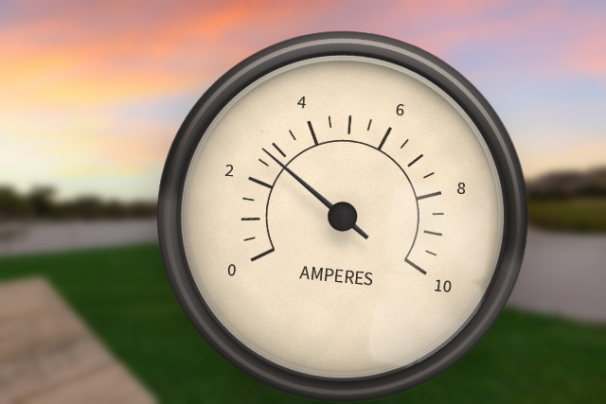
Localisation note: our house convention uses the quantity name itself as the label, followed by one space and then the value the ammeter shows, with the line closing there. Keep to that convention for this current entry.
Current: 2.75 A
